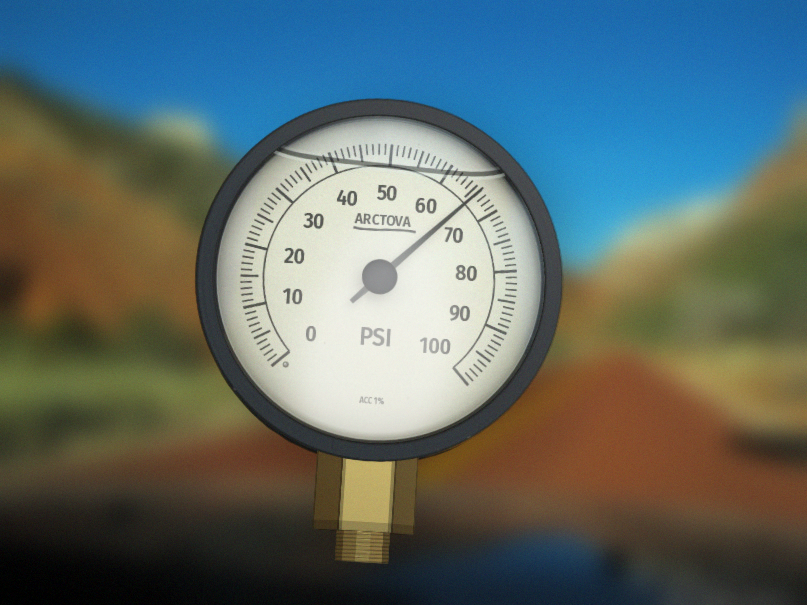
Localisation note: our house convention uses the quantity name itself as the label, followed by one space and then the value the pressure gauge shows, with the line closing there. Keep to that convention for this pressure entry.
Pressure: 66 psi
